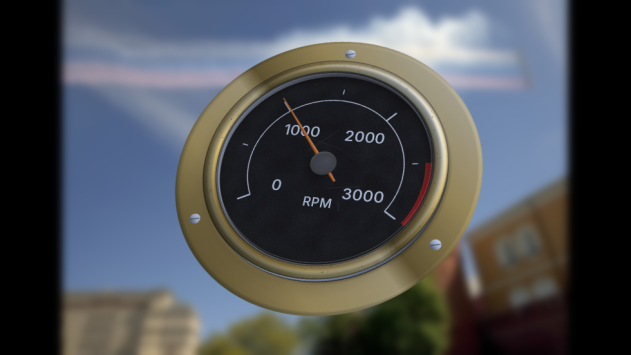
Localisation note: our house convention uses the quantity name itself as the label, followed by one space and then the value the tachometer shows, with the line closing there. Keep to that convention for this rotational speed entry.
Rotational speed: 1000 rpm
